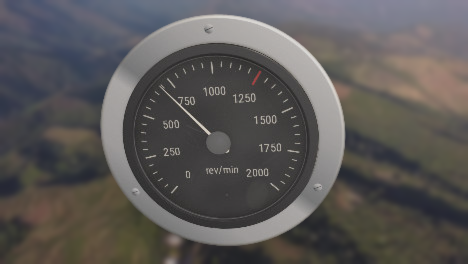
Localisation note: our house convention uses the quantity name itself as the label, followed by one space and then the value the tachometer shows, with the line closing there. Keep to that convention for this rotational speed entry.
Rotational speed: 700 rpm
